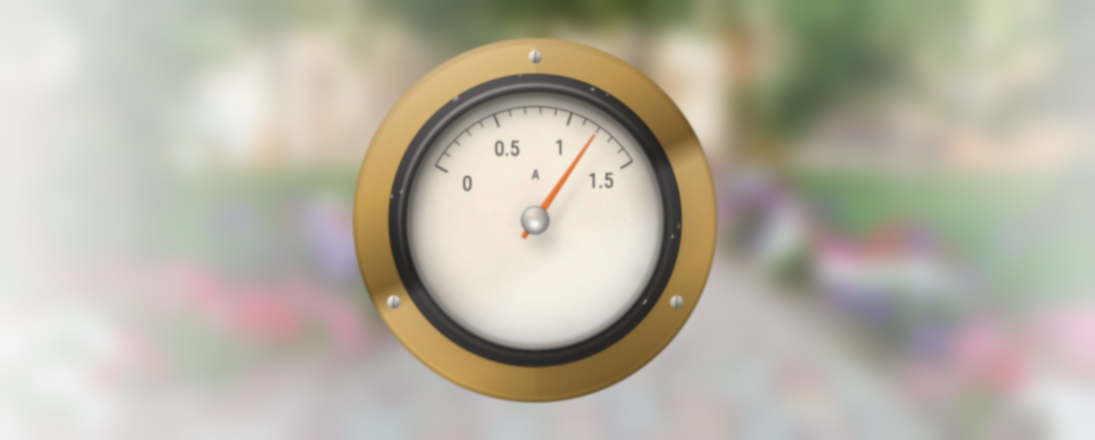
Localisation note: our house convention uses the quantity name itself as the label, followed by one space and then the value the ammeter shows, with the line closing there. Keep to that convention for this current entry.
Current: 1.2 A
